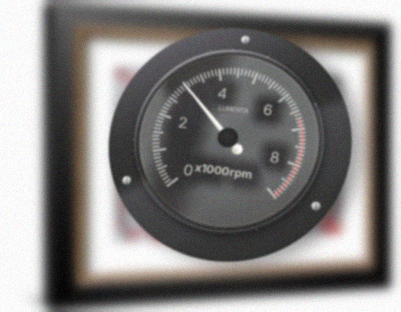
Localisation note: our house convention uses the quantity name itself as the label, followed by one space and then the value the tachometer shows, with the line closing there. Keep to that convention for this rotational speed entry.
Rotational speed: 3000 rpm
